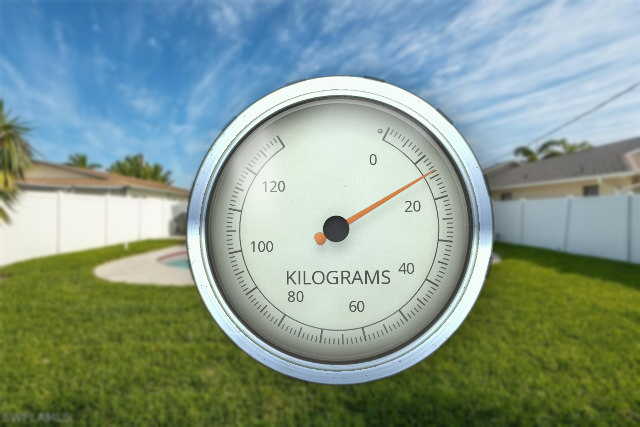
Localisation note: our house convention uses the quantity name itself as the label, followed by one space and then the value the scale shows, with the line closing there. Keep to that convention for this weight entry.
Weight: 14 kg
